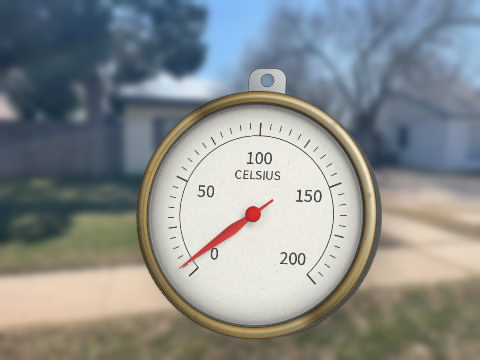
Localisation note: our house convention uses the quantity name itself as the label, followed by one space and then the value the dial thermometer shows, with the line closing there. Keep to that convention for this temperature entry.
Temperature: 5 °C
